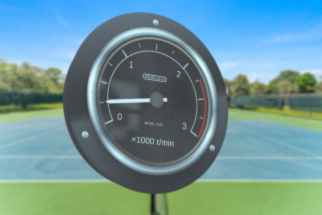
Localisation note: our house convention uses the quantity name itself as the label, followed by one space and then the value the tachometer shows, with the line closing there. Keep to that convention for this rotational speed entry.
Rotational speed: 250 rpm
